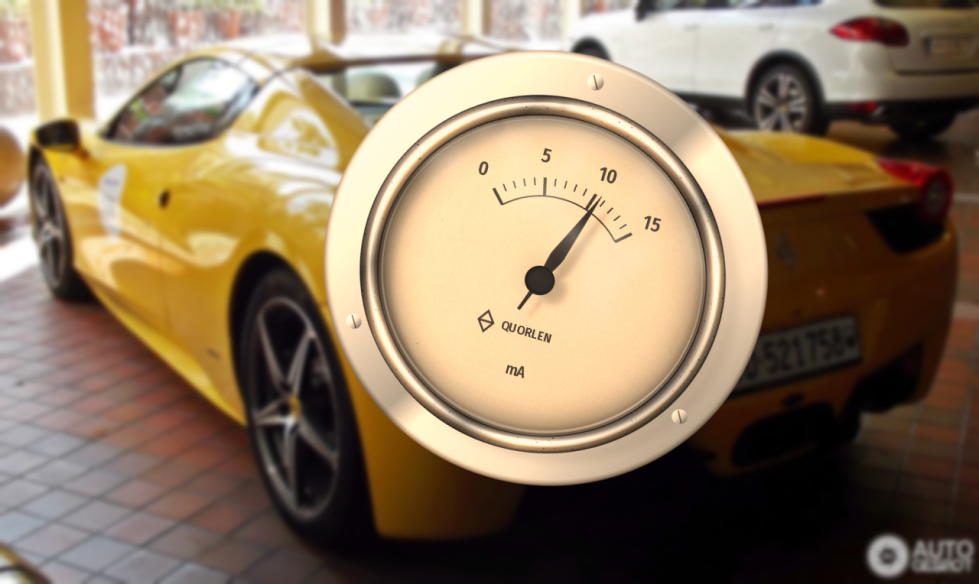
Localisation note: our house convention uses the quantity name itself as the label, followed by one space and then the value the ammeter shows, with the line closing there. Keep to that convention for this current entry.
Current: 10.5 mA
